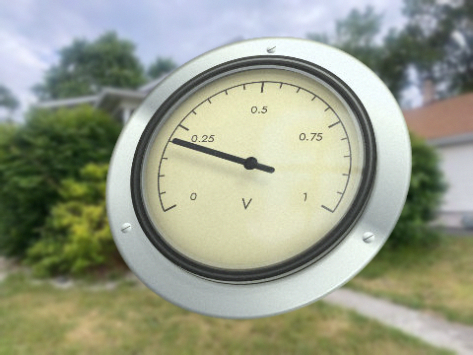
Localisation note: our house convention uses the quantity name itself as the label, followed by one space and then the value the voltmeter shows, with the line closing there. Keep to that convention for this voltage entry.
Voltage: 0.2 V
